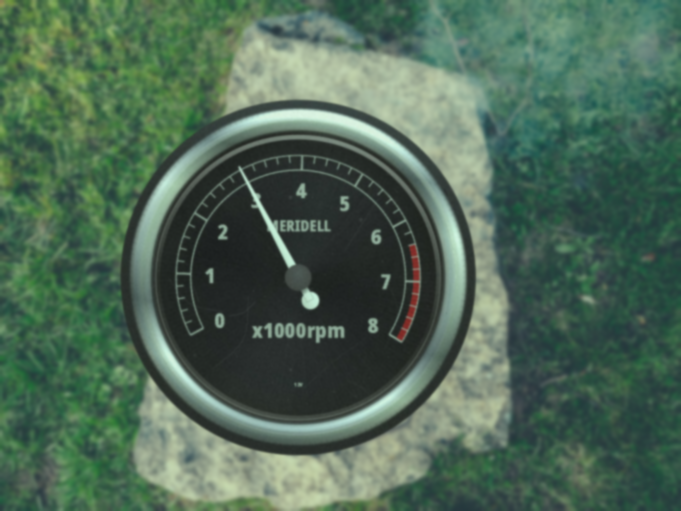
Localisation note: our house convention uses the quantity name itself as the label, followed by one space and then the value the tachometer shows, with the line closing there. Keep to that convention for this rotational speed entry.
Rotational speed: 3000 rpm
